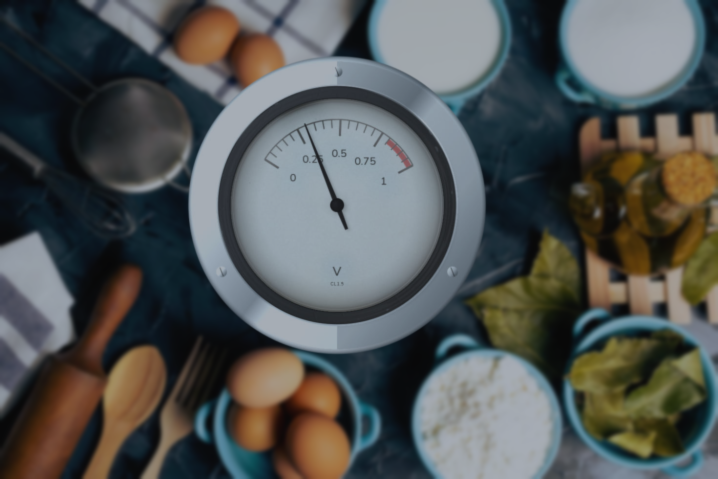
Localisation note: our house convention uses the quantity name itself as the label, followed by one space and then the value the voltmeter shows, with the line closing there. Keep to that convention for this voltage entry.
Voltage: 0.3 V
